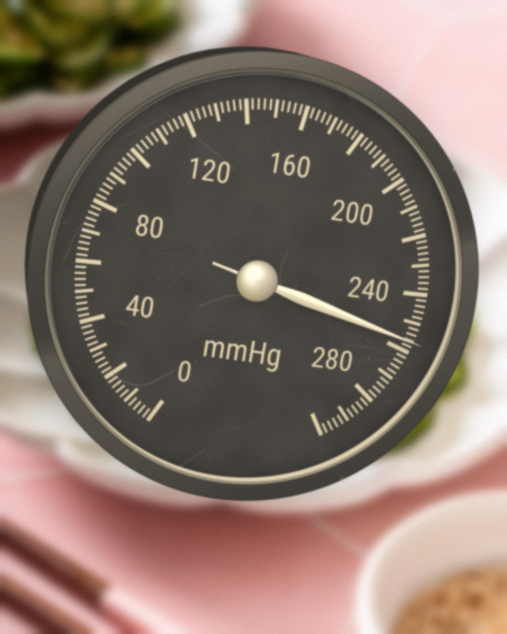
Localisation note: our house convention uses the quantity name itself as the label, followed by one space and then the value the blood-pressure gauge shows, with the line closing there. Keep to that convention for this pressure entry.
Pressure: 256 mmHg
